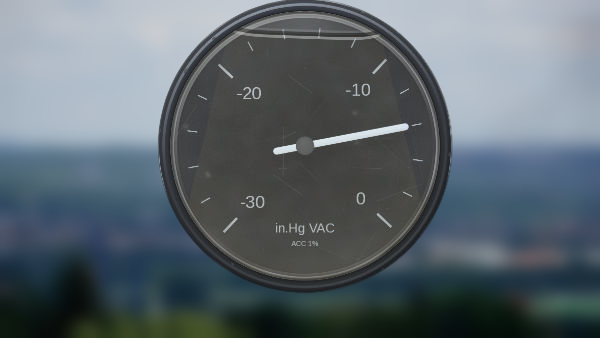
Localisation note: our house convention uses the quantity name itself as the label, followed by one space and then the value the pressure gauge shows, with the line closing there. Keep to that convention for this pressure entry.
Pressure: -6 inHg
